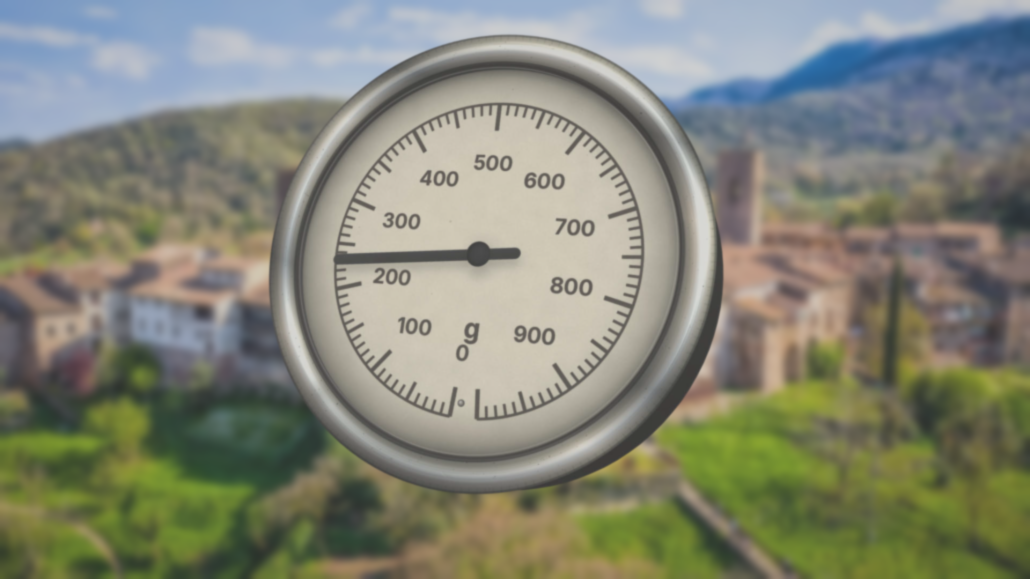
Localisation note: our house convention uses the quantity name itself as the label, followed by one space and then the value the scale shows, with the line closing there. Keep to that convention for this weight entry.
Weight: 230 g
